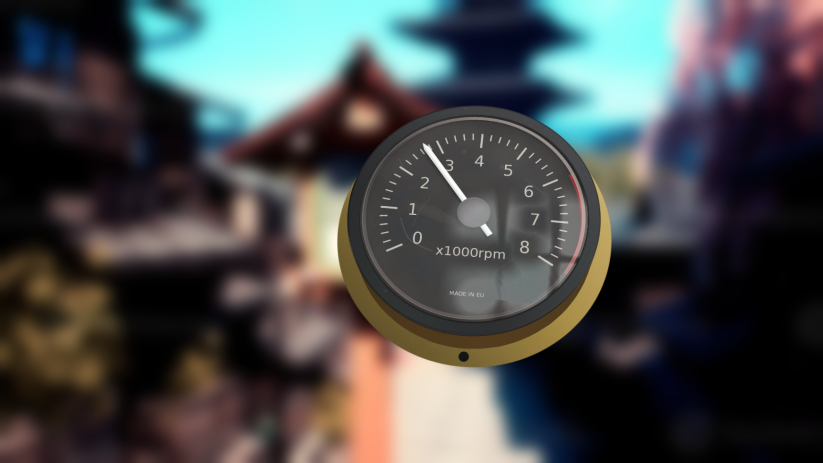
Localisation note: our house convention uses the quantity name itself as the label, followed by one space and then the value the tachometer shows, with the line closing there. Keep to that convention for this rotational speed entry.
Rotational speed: 2700 rpm
